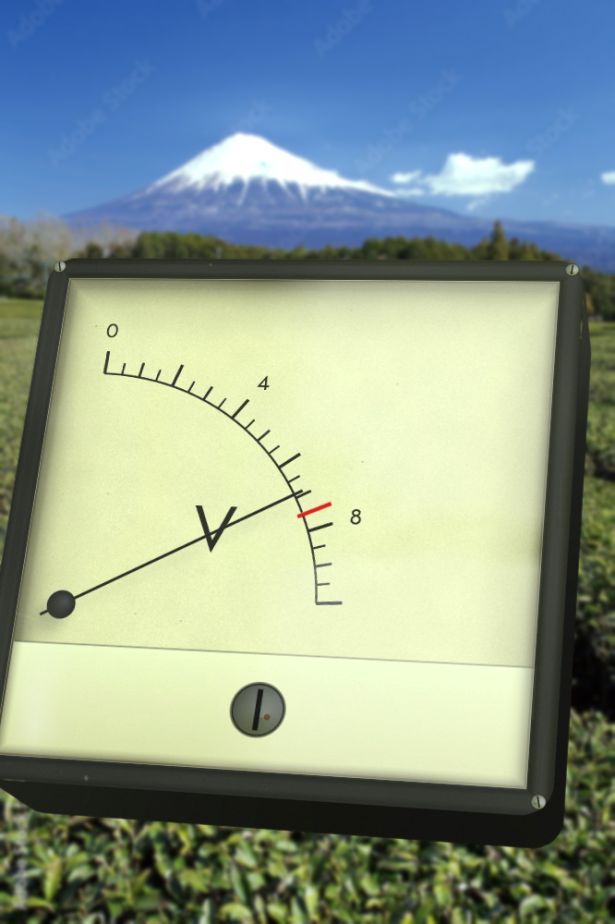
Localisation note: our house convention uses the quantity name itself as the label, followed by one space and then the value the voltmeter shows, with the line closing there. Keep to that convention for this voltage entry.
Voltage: 7 V
